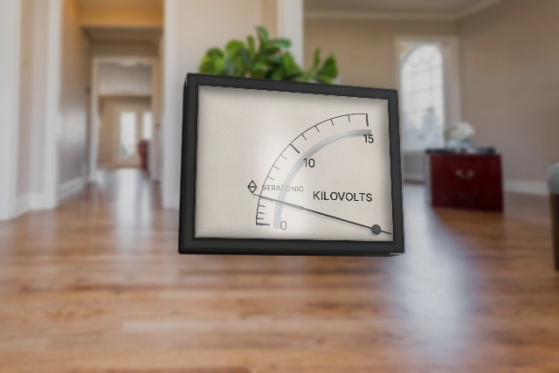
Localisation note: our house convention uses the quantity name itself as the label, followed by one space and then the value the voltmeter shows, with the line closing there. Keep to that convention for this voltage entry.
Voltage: 5 kV
